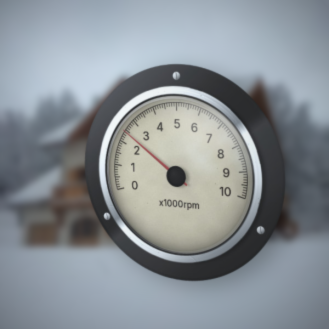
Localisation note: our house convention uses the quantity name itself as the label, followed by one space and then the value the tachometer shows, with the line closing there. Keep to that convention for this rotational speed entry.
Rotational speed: 2500 rpm
